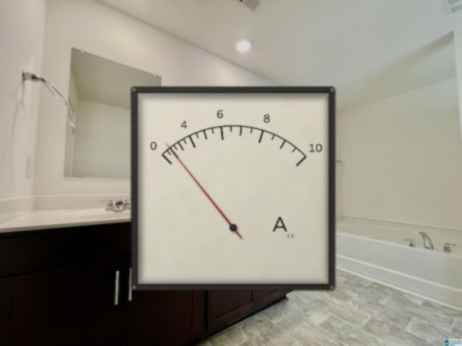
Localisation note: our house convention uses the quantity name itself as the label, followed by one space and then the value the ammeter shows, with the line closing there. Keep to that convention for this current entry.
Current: 2 A
